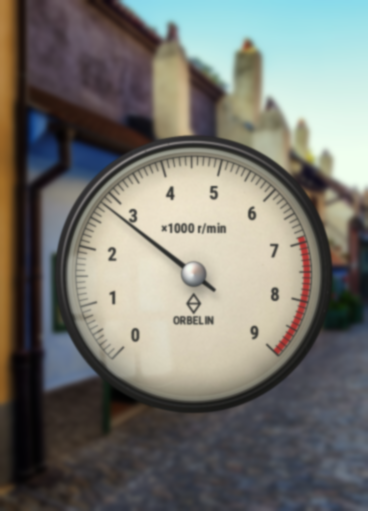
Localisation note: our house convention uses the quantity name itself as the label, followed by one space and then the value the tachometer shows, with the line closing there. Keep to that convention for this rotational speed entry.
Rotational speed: 2800 rpm
